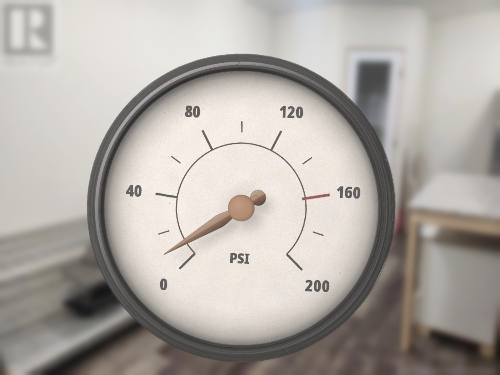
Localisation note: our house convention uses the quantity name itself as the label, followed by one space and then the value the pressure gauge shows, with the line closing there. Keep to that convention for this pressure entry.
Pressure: 10 psi
